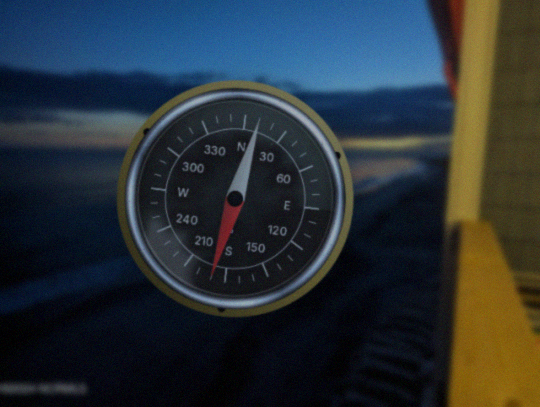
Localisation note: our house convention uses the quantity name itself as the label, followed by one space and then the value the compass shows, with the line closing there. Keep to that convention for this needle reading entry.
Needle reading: 190 °
